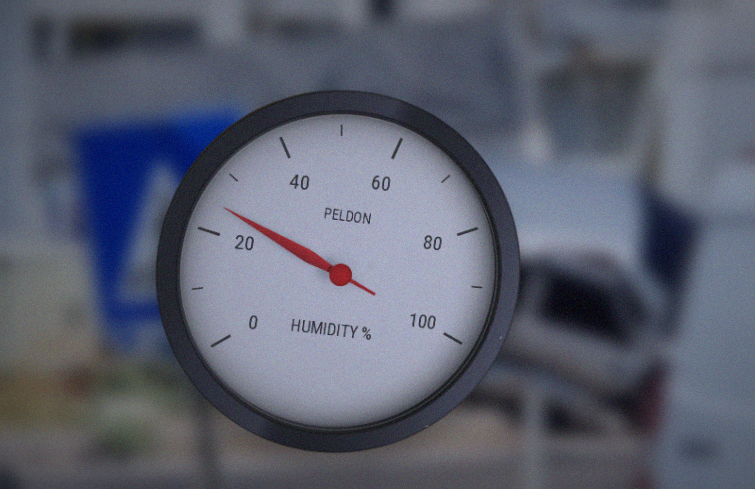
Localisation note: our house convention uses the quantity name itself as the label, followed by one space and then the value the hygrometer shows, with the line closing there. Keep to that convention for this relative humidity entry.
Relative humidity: 25 %
